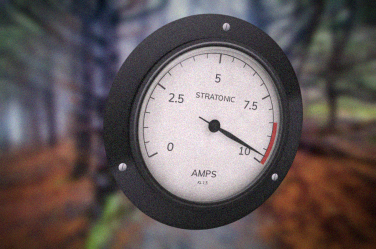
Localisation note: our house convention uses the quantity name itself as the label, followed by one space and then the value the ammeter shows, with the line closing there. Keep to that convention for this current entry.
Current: 9.75 A
